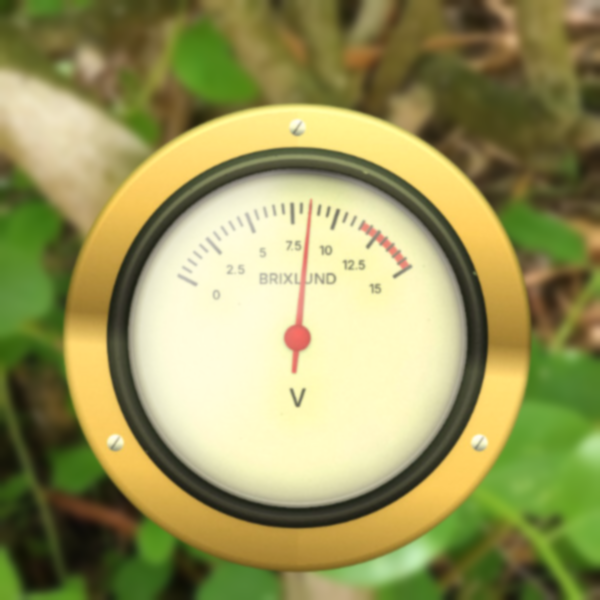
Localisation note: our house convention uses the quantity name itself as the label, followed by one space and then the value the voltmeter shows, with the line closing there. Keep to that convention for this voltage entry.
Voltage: 8.5 V
